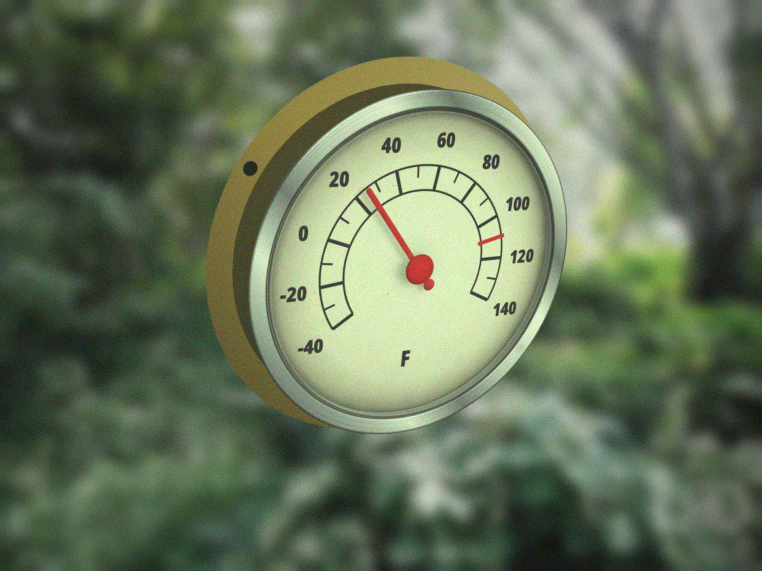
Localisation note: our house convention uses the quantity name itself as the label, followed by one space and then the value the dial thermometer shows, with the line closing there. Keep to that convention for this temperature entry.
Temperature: 25 °F
